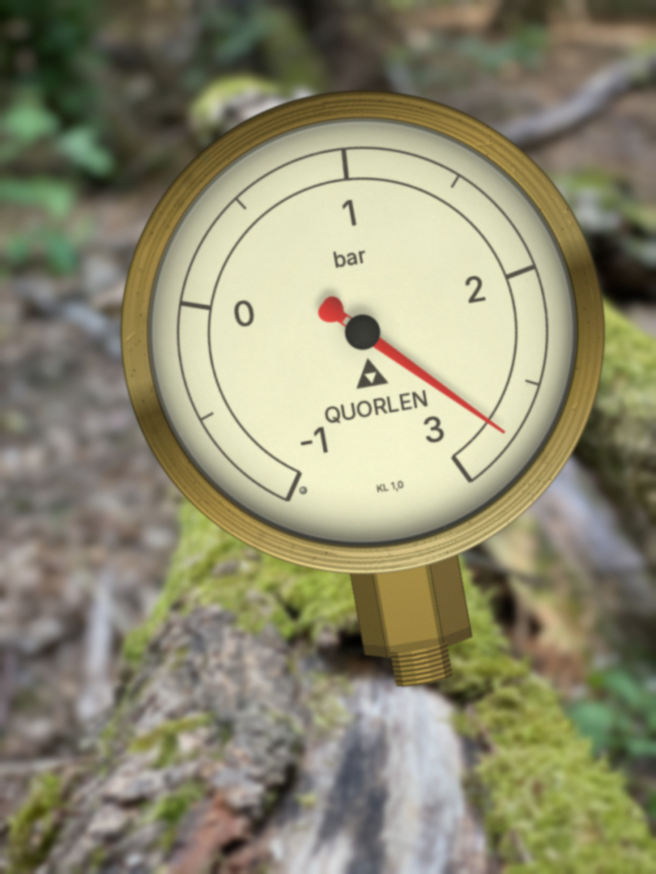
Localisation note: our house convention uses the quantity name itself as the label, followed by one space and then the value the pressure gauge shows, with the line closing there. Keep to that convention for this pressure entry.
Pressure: 2.75 bar
